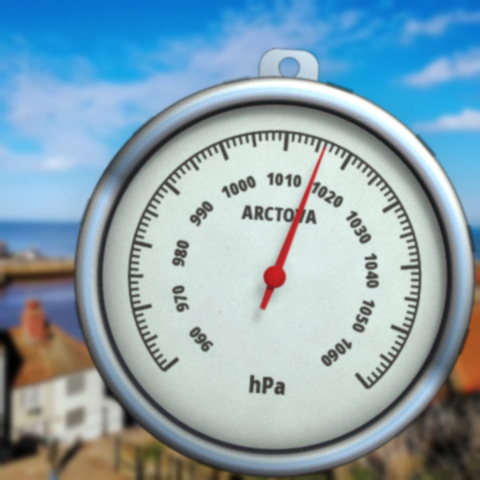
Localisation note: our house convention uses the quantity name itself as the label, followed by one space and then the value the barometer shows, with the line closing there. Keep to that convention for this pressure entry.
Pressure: 1016 hPa
